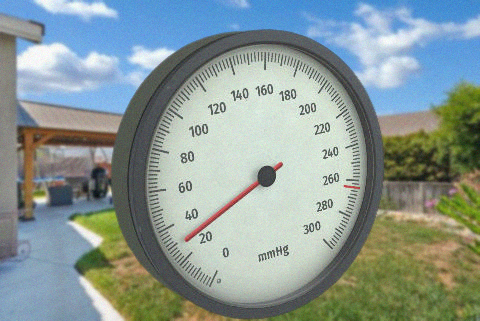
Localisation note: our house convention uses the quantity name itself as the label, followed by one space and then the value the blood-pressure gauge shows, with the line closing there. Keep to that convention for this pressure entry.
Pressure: 30 mmHg
